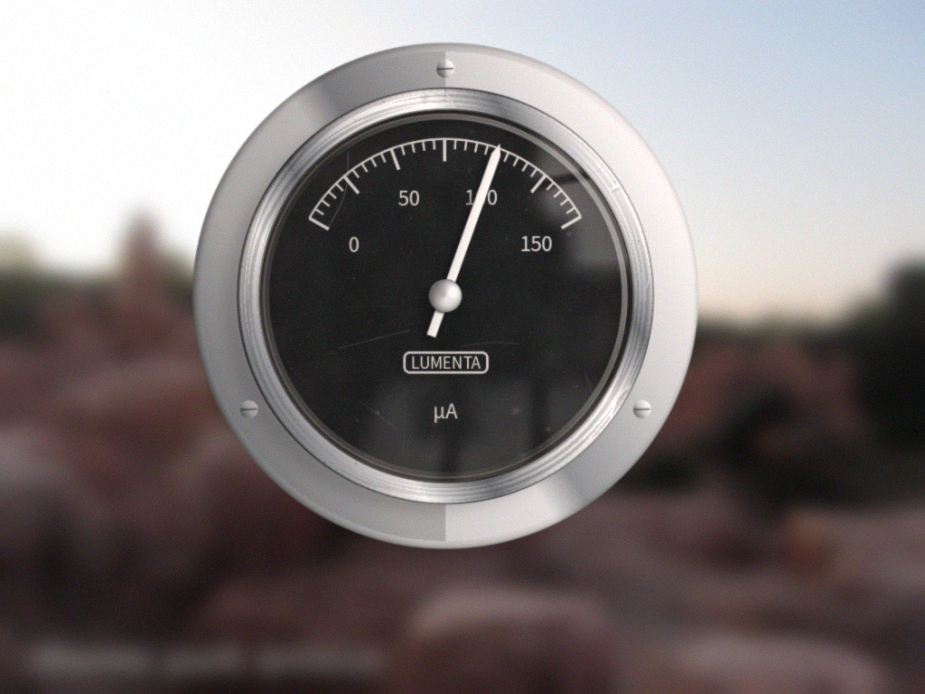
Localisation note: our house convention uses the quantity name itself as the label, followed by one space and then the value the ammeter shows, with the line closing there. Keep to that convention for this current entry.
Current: 100 µA
